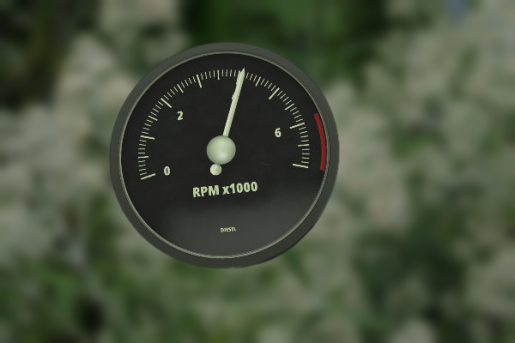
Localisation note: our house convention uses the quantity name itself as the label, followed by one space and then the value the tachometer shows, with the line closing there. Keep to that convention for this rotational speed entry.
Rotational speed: 4100 rpm
